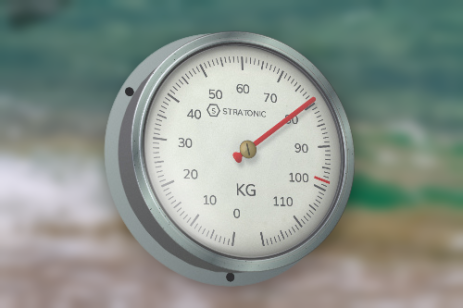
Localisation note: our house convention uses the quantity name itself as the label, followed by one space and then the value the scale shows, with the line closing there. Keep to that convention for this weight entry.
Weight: 79 kg
